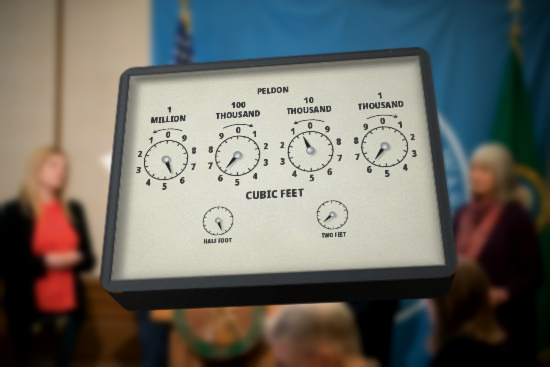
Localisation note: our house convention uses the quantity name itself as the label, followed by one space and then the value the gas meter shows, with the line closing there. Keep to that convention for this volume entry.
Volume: 560600 ft³
